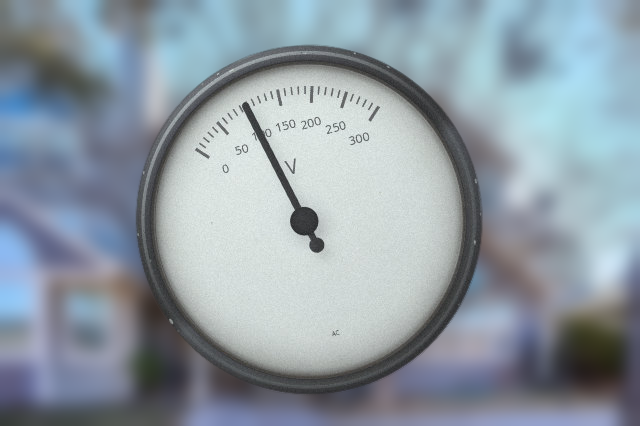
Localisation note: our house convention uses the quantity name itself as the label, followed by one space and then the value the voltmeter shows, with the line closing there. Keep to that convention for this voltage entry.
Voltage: 100 V
